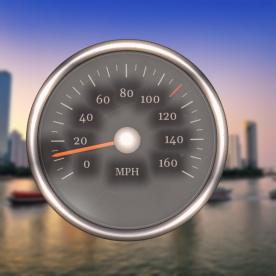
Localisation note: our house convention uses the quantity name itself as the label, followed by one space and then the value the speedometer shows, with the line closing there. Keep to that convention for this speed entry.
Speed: 12.5 mph
